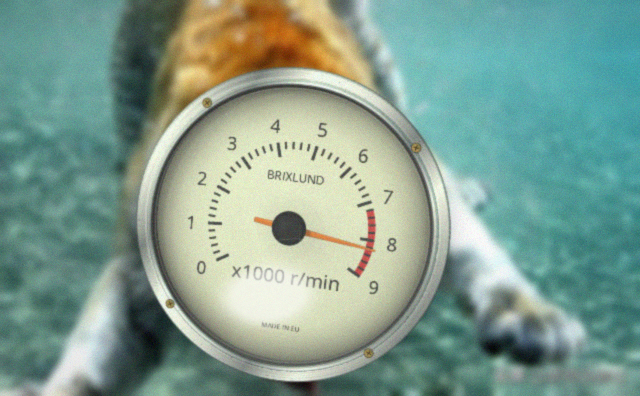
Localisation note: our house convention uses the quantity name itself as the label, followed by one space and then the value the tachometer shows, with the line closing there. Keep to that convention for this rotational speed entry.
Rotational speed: 8200 rpm
